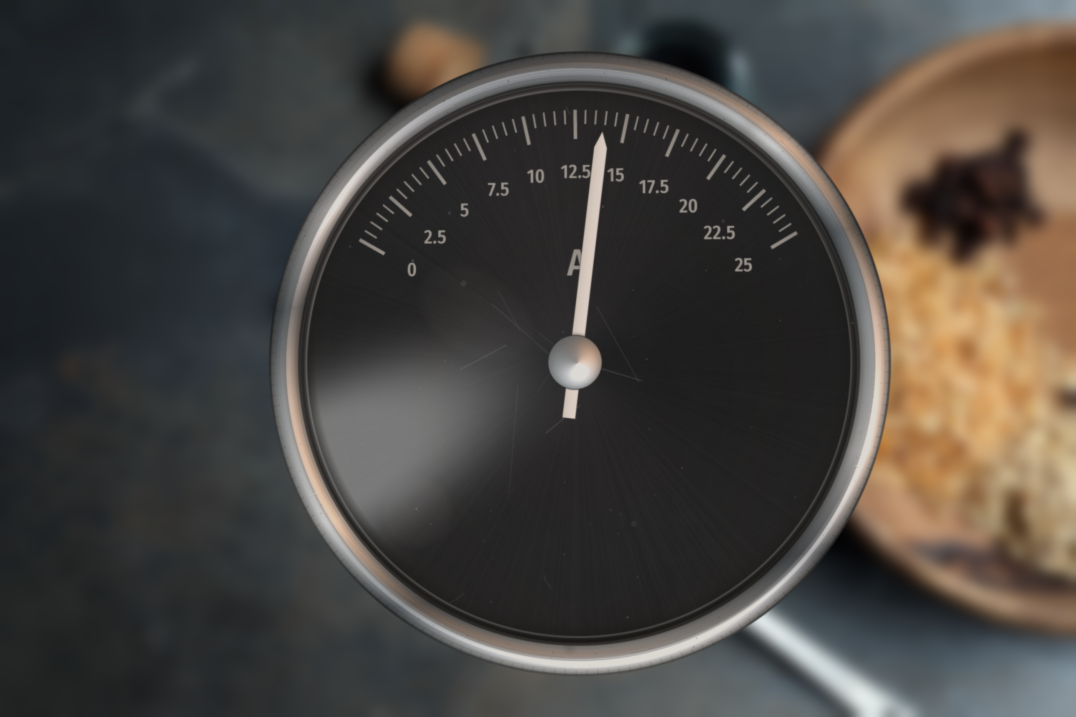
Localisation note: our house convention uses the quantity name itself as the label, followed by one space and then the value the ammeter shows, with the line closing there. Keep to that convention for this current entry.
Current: 14 A
